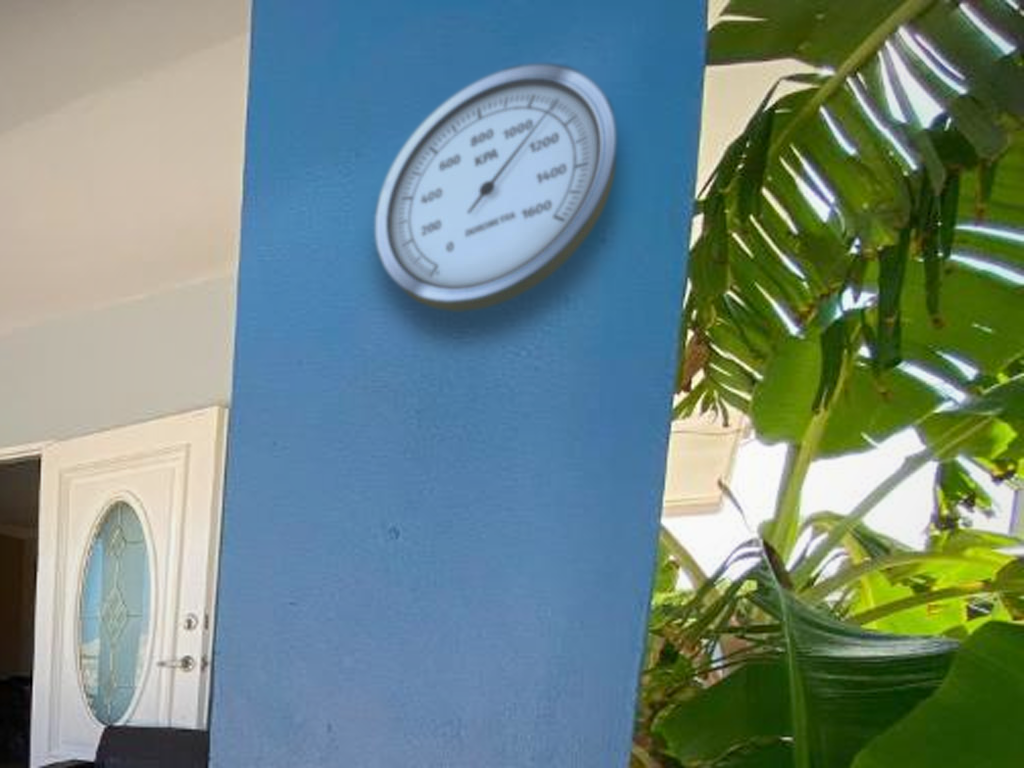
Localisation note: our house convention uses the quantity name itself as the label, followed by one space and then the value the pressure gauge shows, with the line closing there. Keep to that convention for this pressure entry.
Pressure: 1100 kPa
